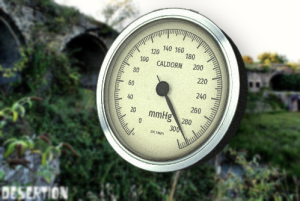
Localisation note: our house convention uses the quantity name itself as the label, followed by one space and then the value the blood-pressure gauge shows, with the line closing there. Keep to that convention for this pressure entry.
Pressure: 290 mmHg
